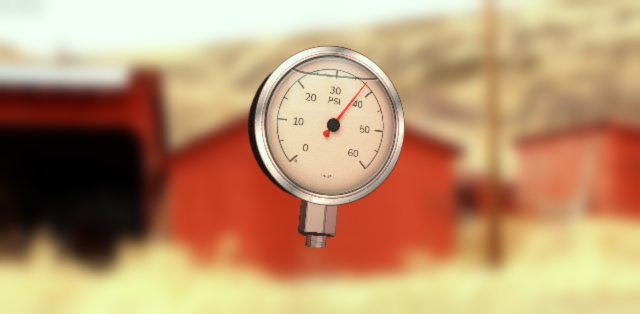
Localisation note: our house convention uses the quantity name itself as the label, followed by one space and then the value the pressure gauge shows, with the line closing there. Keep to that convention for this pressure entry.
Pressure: 37.5 psi
